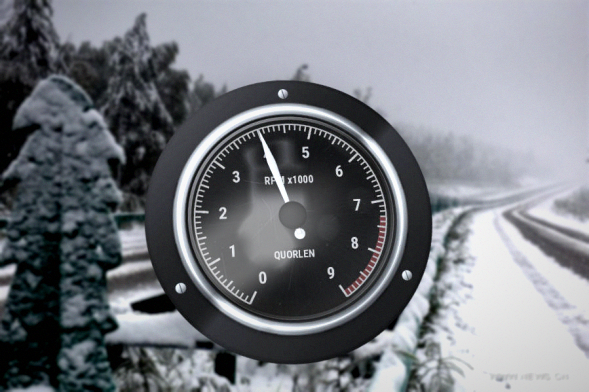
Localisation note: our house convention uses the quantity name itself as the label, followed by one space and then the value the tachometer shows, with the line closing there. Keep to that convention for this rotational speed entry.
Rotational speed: 4000 rpm
